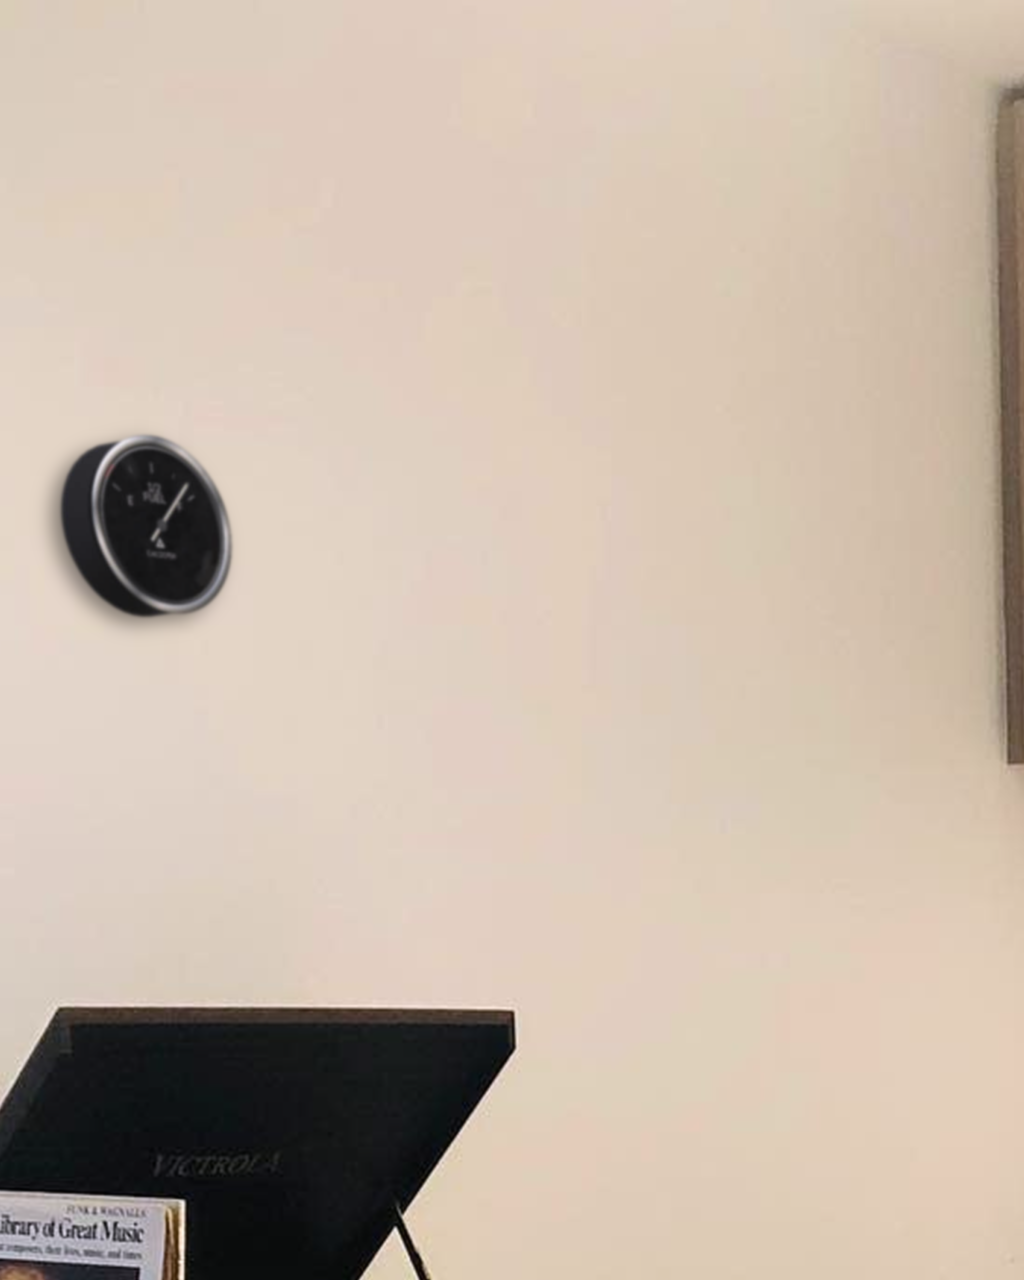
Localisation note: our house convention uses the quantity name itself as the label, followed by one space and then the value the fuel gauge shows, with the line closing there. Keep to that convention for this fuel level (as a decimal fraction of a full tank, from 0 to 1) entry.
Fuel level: 0.875
